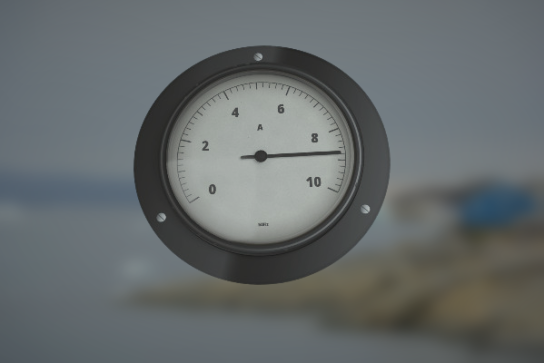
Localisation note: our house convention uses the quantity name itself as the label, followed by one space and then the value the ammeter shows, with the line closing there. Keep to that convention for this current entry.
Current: 8.8 A
